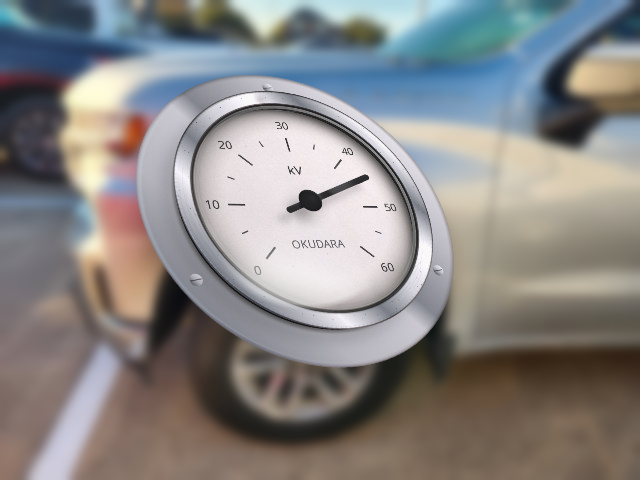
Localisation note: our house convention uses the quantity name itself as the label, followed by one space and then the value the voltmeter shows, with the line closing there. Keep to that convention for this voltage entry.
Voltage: 45 kV
